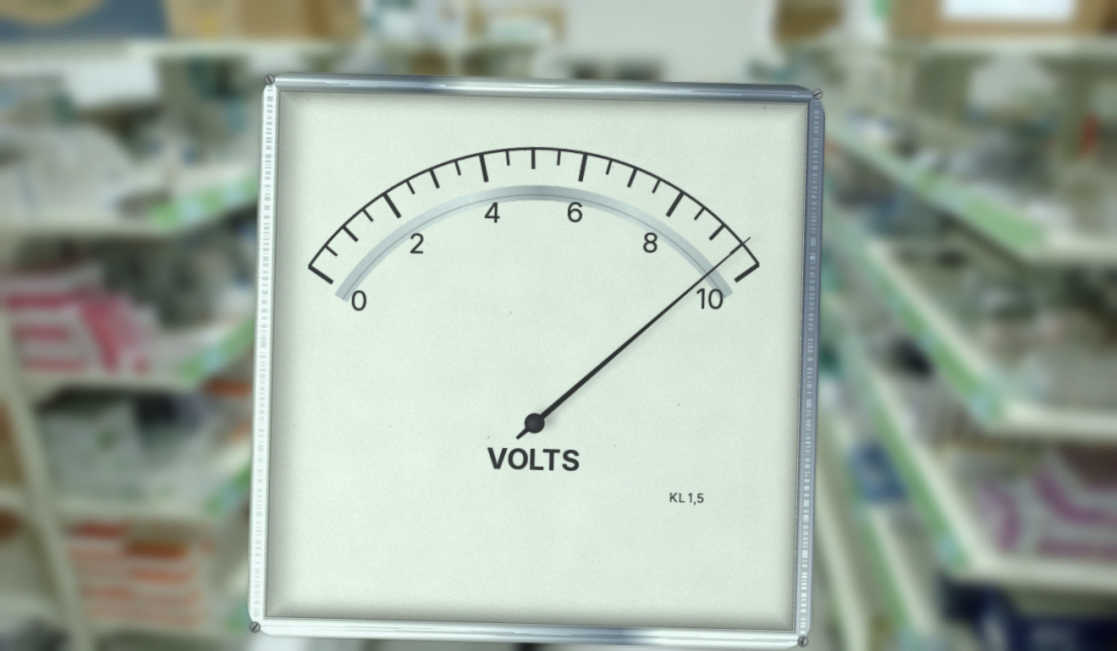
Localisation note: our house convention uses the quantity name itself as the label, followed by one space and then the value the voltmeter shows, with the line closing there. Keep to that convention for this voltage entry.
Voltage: 9.5 V
